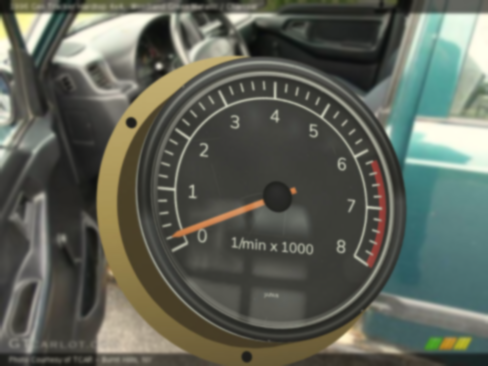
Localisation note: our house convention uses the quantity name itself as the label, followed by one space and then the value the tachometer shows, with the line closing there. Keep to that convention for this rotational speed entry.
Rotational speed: 200 rpm
